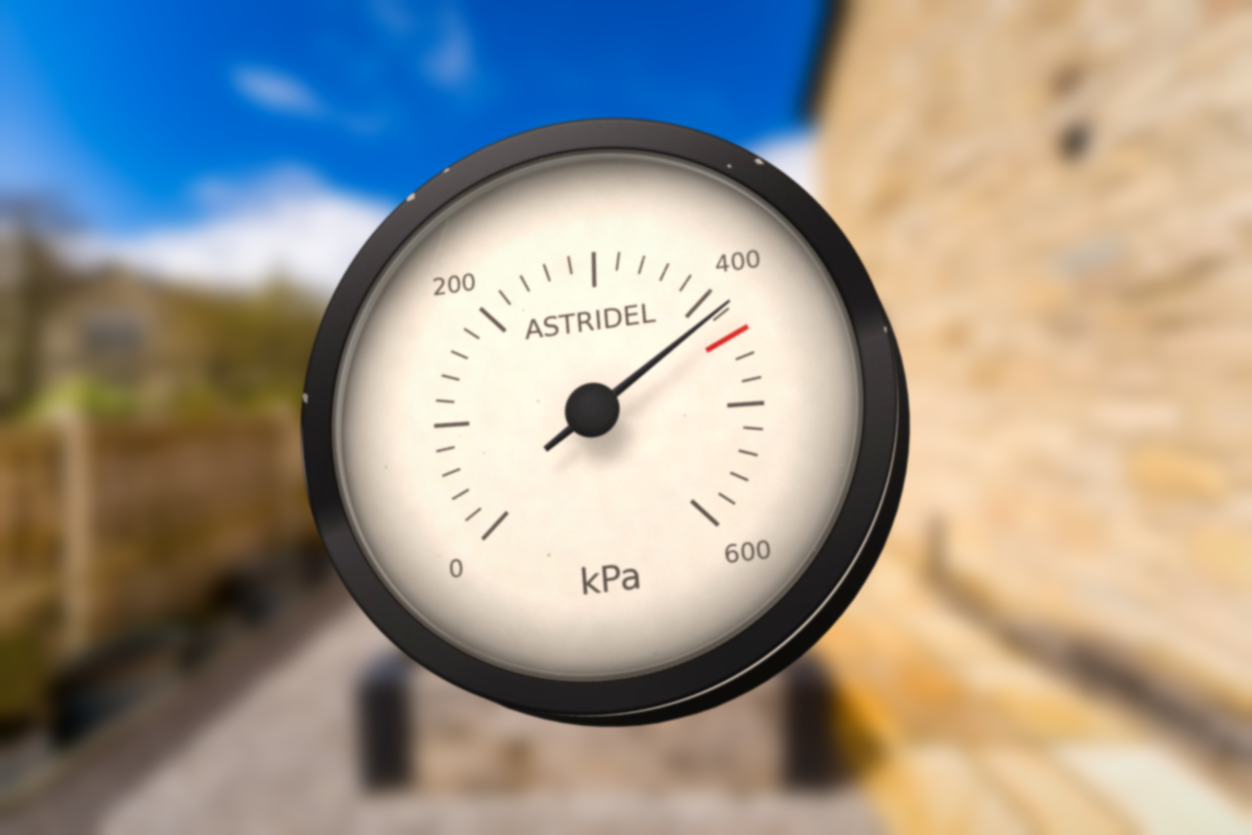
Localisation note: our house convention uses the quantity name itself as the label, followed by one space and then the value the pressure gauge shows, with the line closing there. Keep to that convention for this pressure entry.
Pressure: 420 kPa
